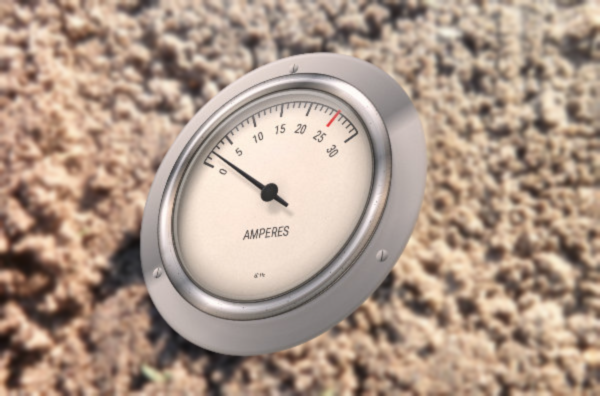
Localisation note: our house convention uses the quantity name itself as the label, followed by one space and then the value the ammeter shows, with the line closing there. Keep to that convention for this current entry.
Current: 2 A
